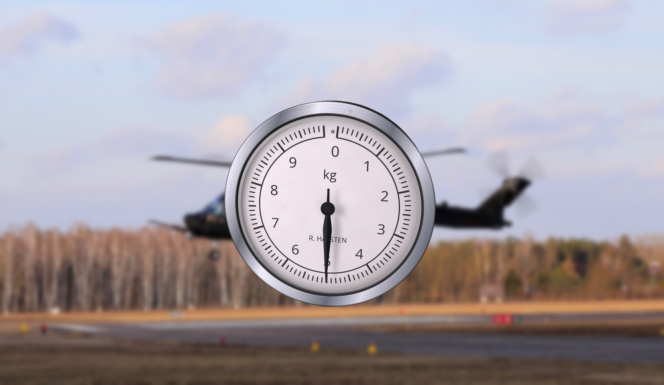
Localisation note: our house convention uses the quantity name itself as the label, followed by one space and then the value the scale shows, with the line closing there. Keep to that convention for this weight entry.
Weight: 5 kg
